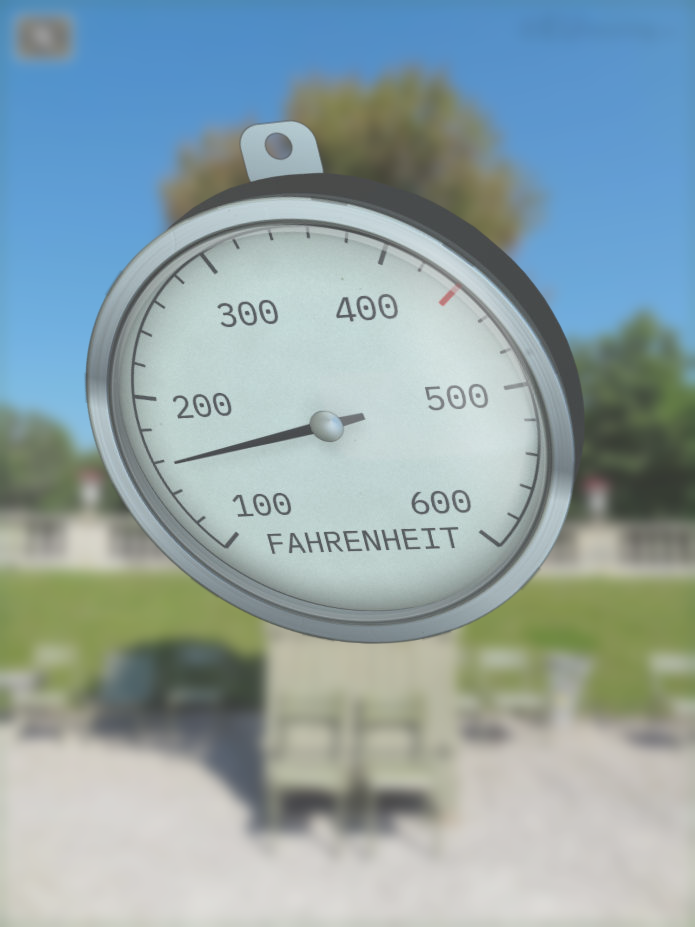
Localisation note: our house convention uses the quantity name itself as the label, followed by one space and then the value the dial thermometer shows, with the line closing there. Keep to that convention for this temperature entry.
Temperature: 160 °F
